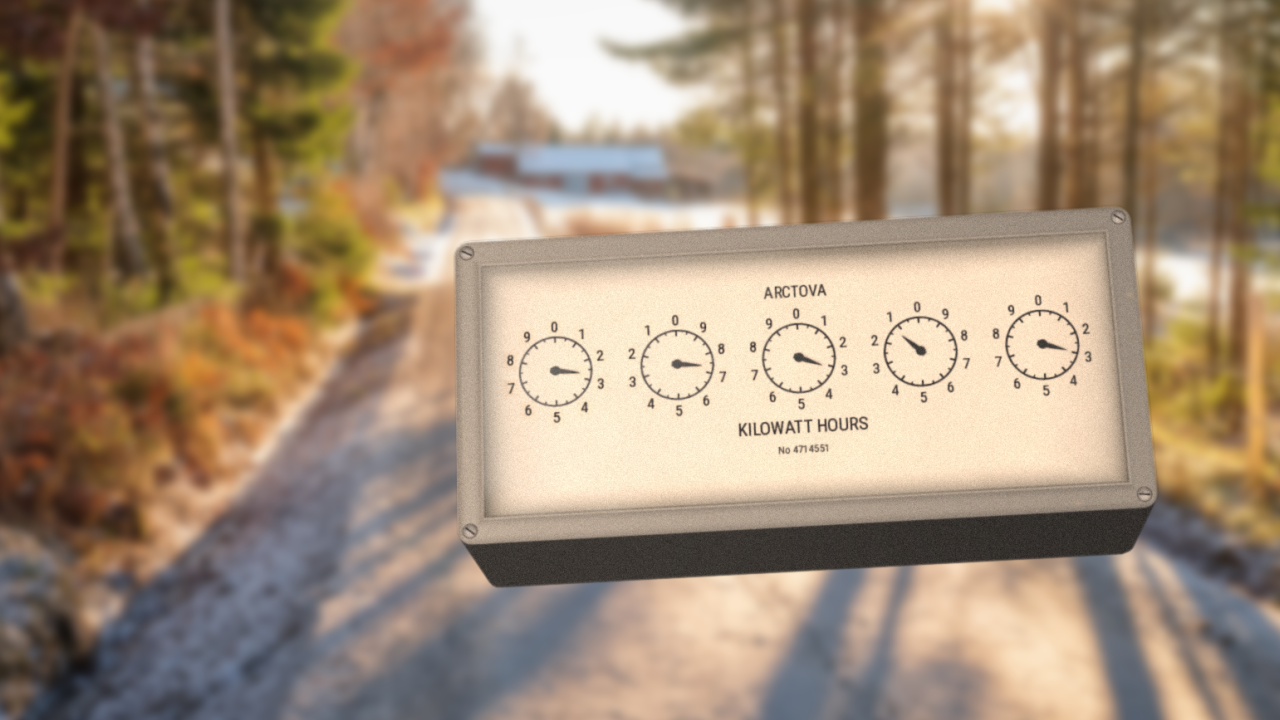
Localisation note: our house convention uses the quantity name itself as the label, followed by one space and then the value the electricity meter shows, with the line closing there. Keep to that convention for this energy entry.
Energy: 27313 kWh
